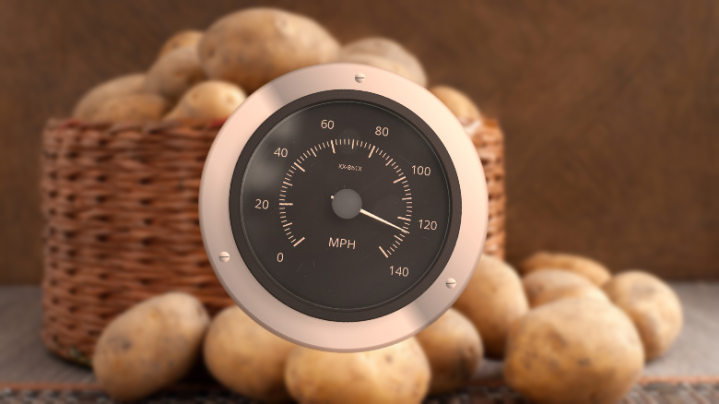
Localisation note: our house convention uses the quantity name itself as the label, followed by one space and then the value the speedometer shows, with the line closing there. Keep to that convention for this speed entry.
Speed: 126 mph
